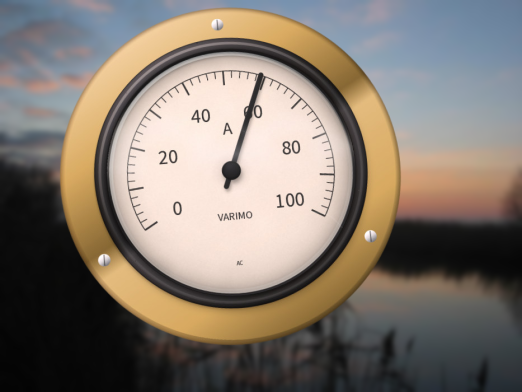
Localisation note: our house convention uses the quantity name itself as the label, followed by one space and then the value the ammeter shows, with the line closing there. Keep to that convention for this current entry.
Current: 59 A
